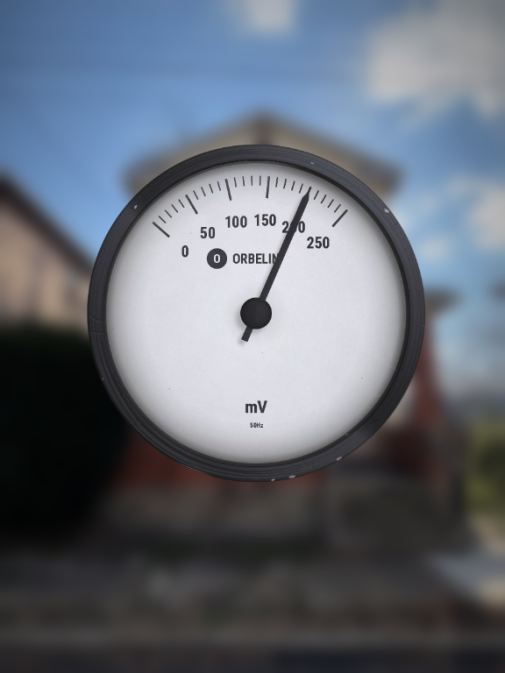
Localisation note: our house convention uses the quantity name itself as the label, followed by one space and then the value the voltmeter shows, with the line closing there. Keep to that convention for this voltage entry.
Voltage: 200 mV
